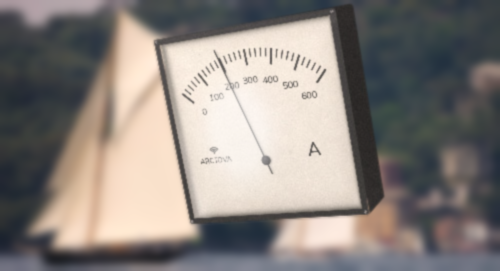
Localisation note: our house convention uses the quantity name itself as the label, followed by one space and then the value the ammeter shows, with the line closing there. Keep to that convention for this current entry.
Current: 200 A
